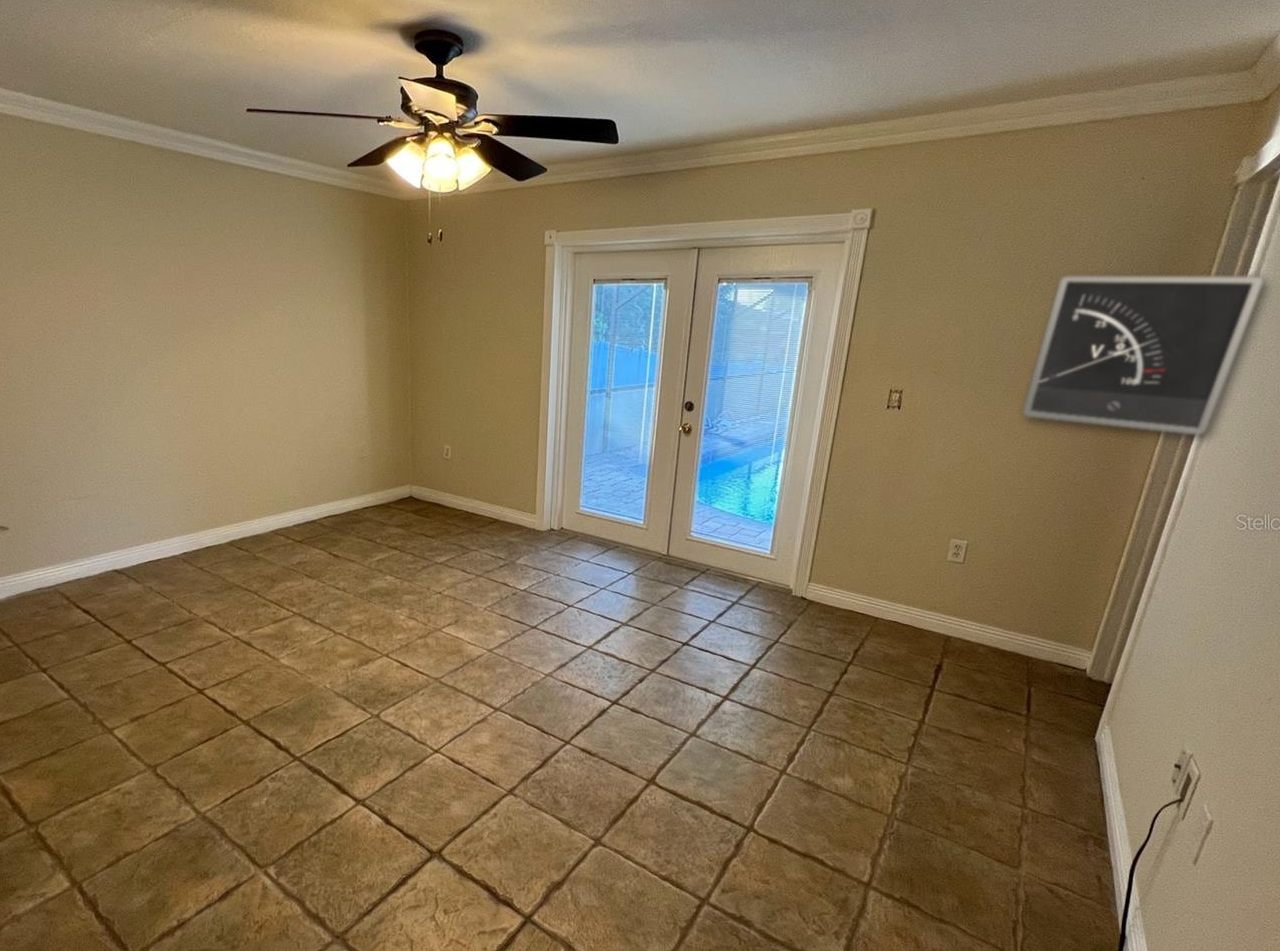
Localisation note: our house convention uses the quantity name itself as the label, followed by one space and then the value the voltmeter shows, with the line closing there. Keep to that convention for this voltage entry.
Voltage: 65 V
